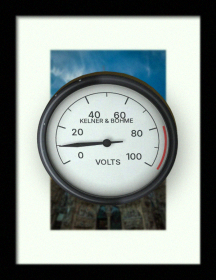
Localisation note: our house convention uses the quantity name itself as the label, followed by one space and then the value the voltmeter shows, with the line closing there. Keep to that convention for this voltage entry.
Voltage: 10 V
